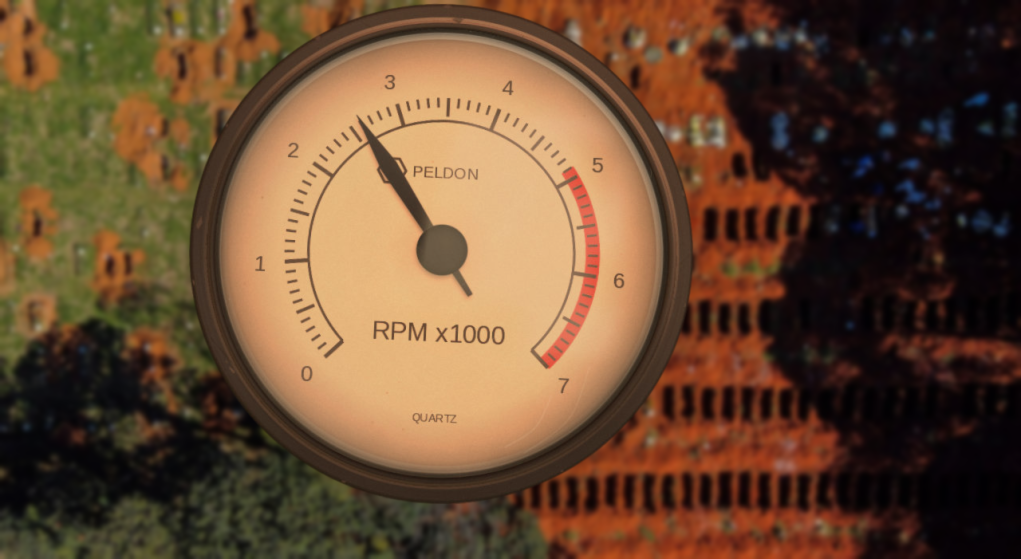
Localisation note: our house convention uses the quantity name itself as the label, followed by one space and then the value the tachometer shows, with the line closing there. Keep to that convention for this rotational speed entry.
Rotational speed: 2600 rpm
